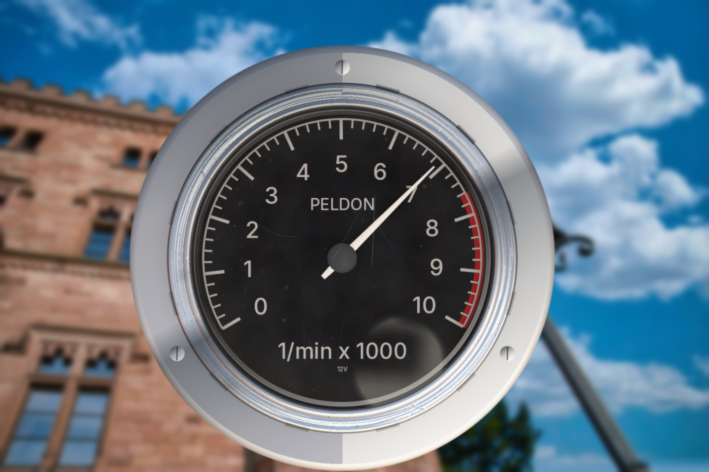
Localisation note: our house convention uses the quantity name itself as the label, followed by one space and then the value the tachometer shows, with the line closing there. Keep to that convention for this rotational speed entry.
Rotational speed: 6900 rpm
